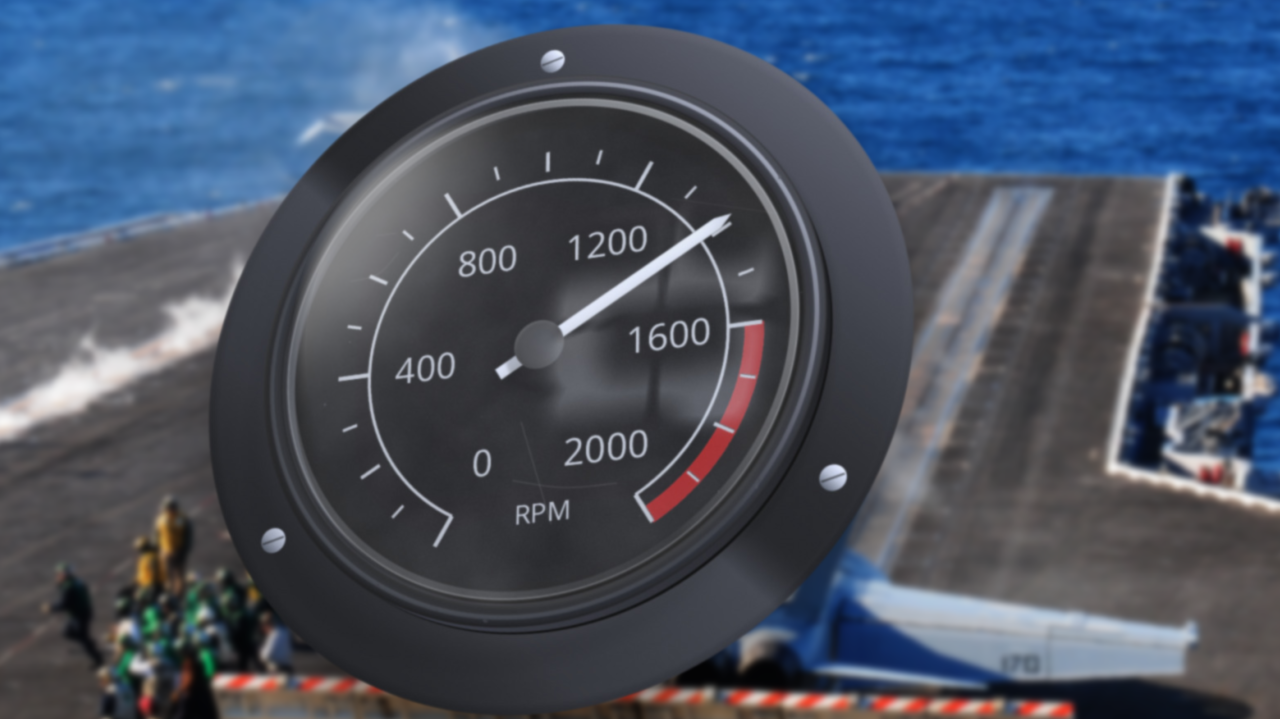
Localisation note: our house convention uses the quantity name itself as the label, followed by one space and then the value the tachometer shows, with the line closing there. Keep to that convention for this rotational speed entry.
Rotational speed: 1400 rpm
